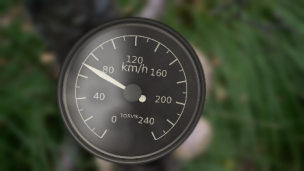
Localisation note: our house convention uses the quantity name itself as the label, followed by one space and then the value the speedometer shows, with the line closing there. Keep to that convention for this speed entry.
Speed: 70 km/h
